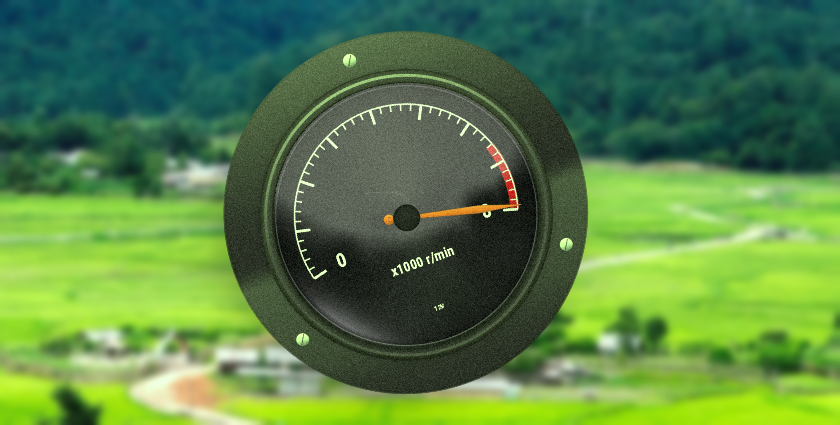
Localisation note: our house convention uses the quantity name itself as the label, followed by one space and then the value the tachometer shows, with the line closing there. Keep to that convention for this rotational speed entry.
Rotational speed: 7900 rpm
